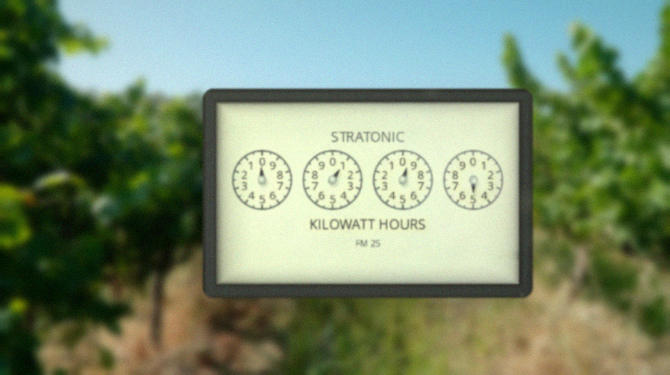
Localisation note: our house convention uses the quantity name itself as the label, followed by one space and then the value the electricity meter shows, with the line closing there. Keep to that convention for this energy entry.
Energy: 95 kWh
